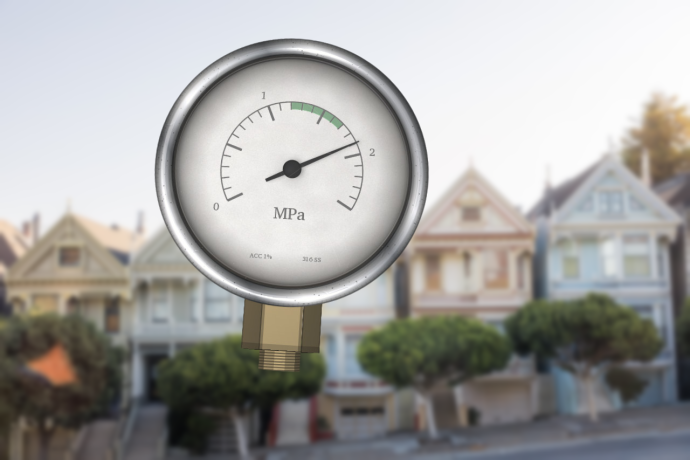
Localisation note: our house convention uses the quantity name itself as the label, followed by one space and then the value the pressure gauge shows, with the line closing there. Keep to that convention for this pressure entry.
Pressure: 1.9 MPa
